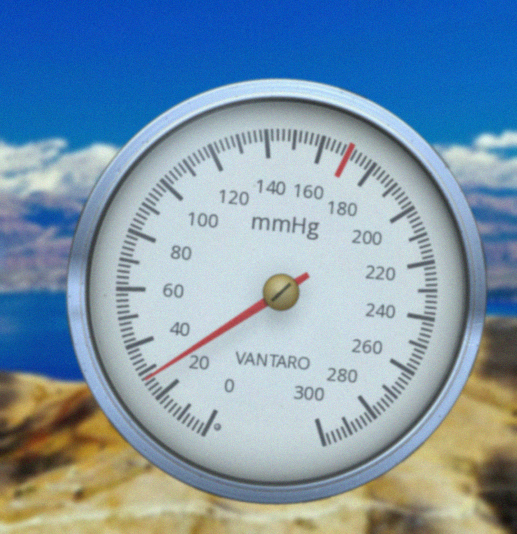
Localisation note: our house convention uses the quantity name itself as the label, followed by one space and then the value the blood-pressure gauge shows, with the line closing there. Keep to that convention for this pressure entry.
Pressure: 28 mmHg
